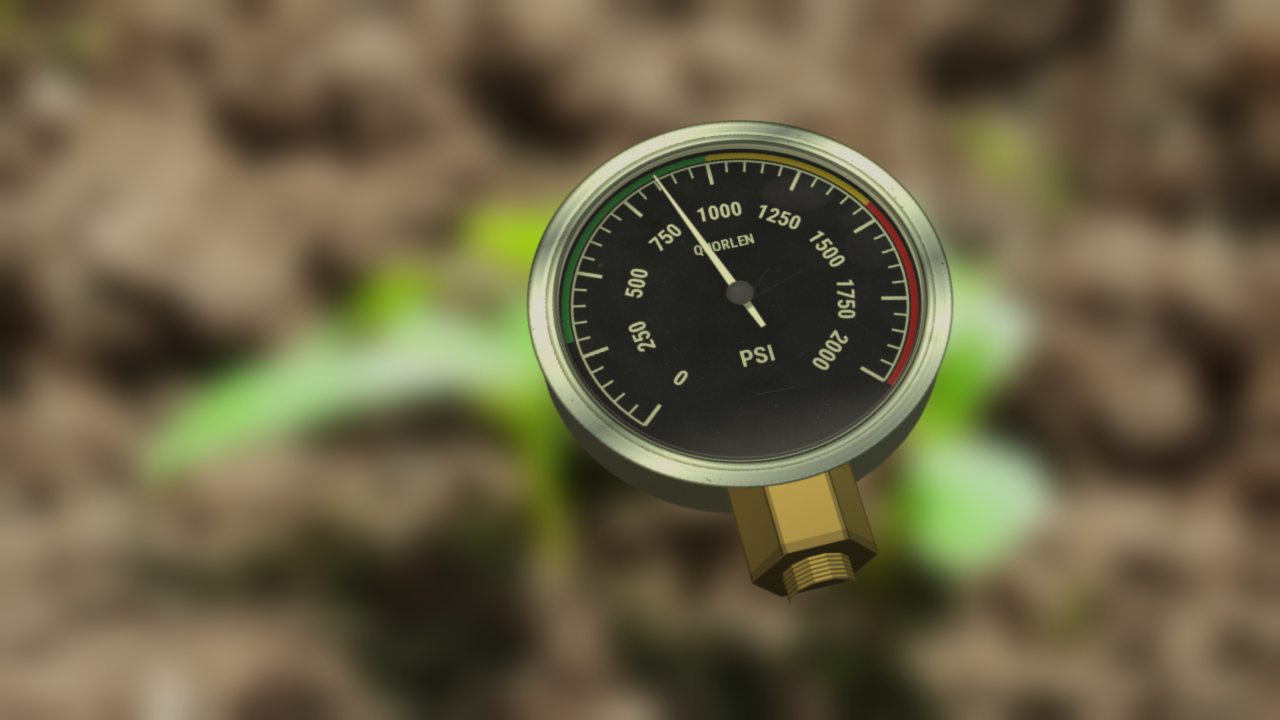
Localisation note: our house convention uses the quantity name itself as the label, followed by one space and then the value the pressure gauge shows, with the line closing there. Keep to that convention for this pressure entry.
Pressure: 850 psi
